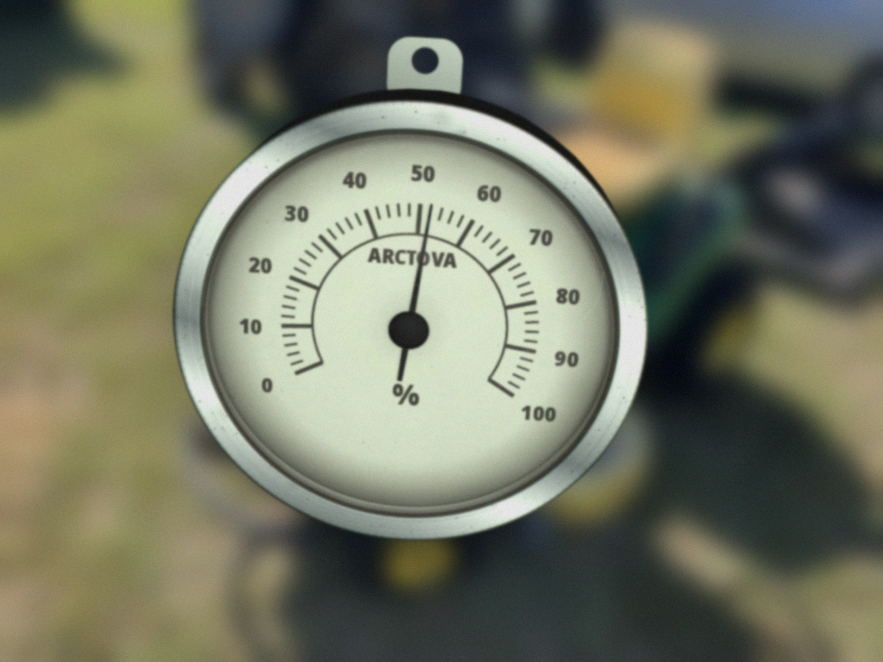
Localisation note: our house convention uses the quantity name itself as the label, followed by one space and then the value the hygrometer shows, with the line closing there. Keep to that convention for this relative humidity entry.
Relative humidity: 52 %
